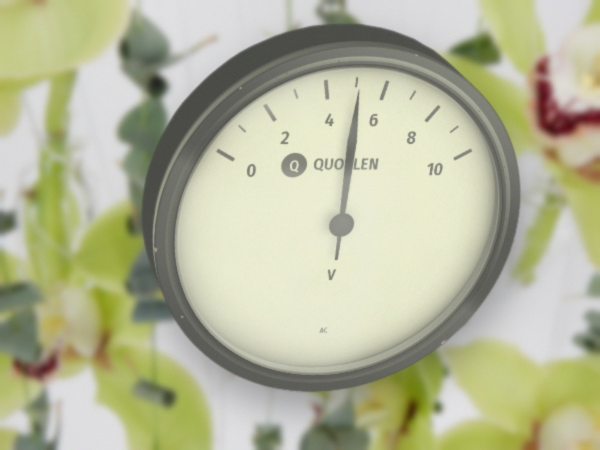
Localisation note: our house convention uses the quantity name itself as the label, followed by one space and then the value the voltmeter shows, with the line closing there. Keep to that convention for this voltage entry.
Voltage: 5 V
